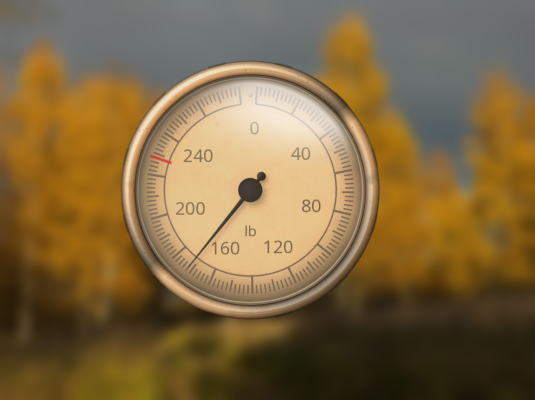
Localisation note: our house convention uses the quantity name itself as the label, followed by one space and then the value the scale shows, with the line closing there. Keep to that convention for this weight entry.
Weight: 172 lb
